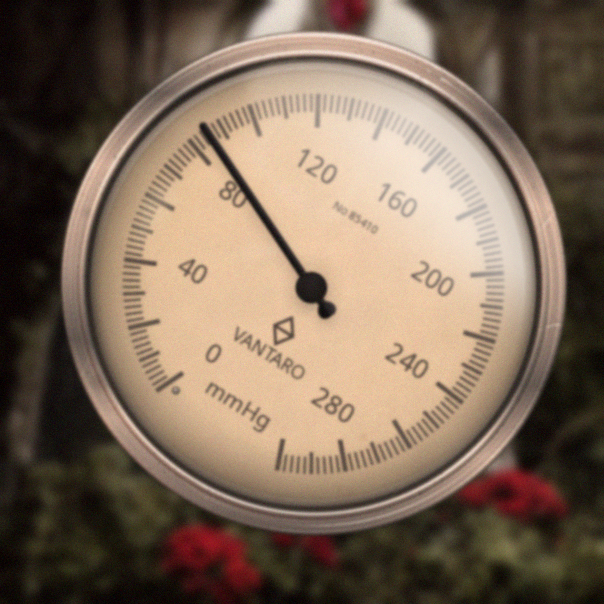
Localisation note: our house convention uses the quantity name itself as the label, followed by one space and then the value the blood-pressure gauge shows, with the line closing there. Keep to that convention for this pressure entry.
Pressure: 86 mmHg
